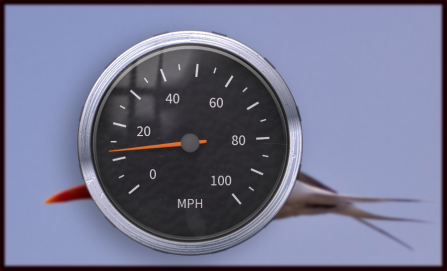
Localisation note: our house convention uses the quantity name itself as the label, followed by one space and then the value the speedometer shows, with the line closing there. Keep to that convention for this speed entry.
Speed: 12.5 mph
